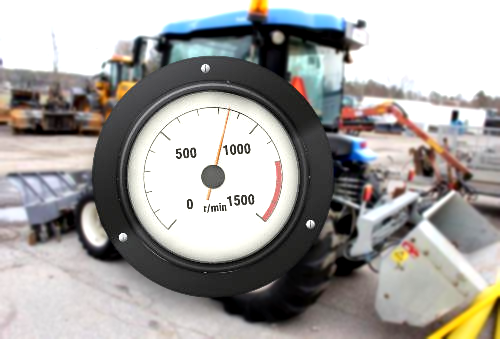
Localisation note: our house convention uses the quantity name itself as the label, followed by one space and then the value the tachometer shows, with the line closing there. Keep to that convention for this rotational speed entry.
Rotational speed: 850 rpm
